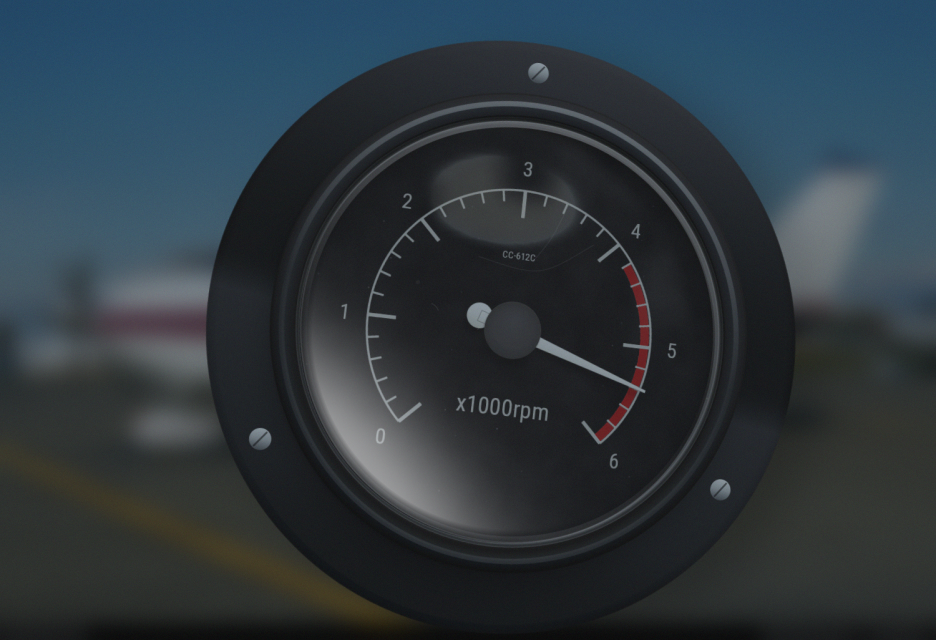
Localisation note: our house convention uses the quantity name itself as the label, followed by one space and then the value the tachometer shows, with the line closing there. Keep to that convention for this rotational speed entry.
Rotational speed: 5400 rpm
